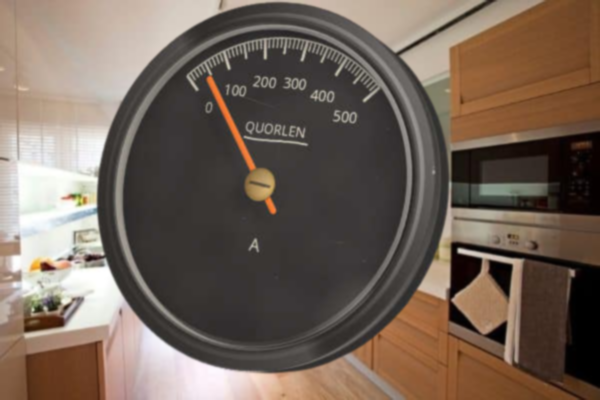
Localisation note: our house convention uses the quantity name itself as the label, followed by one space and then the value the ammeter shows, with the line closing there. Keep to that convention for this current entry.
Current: 50 A
